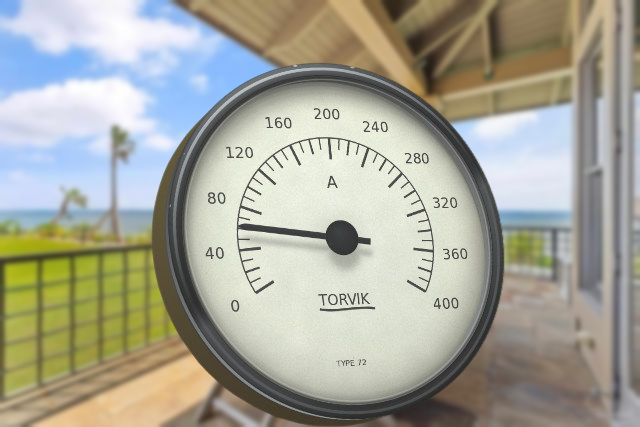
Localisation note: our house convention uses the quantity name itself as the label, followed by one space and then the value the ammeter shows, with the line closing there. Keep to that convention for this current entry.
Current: 60 A
